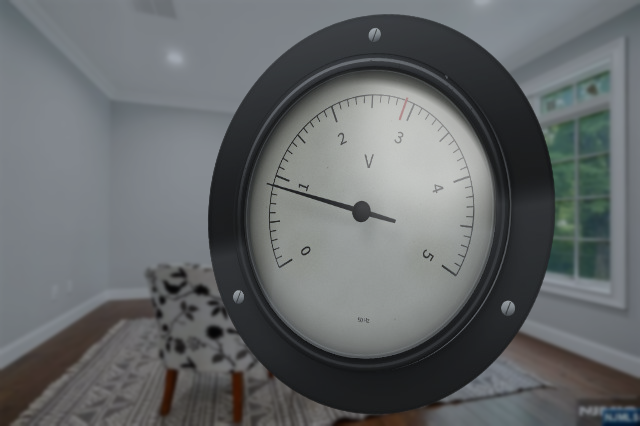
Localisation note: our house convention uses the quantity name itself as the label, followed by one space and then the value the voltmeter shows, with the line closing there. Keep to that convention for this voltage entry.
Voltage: 0.9 V
